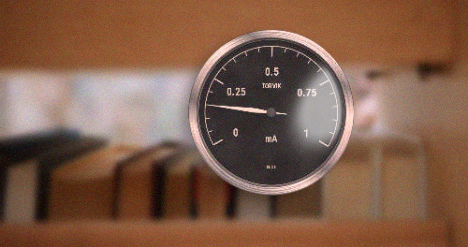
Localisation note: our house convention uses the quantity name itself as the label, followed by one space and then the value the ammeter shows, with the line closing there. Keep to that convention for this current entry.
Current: 0.15 mA
